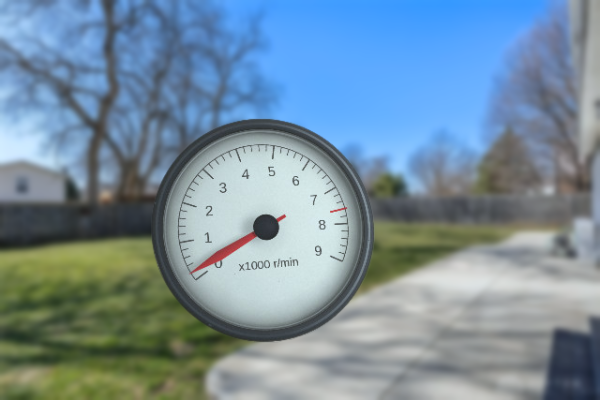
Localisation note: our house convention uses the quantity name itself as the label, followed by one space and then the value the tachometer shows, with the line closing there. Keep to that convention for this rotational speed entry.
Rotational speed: 200 rpm
